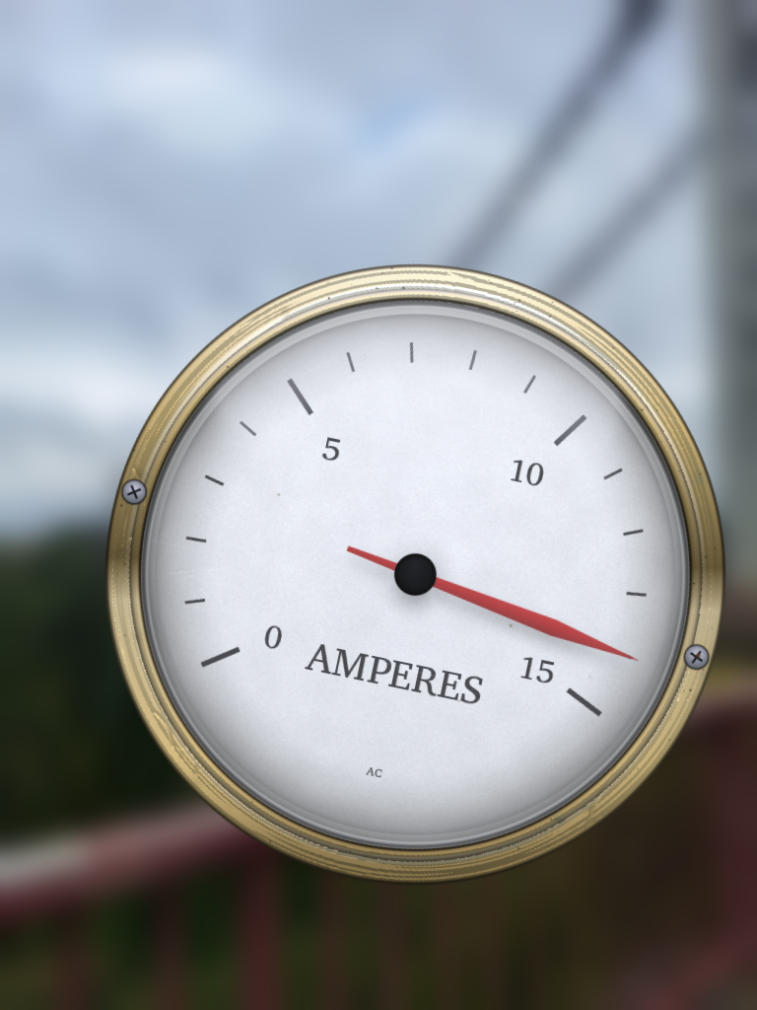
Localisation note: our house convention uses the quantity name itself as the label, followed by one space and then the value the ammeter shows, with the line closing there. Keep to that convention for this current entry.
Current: 14 A
